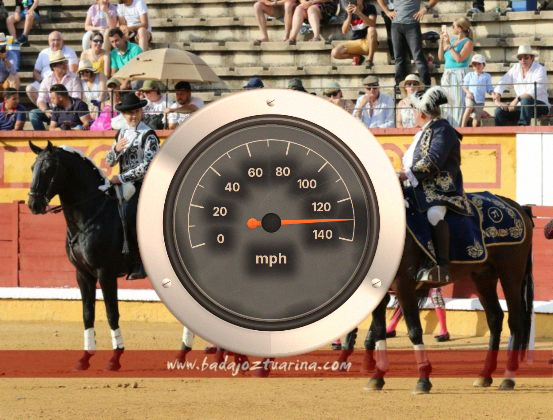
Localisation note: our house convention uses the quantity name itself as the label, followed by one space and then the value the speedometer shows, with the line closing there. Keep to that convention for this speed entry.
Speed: 130 mph
